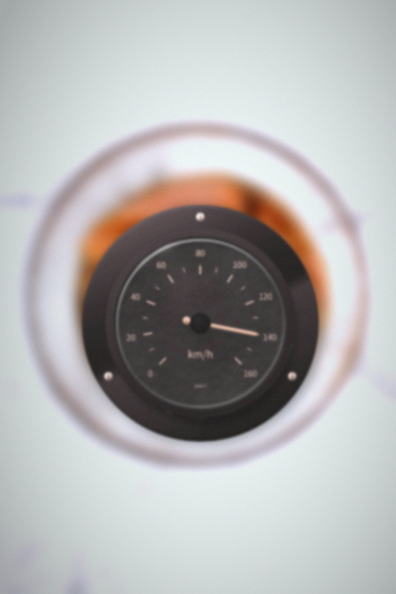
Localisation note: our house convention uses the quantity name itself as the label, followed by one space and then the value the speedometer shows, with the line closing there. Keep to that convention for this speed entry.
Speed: 140 km/h
